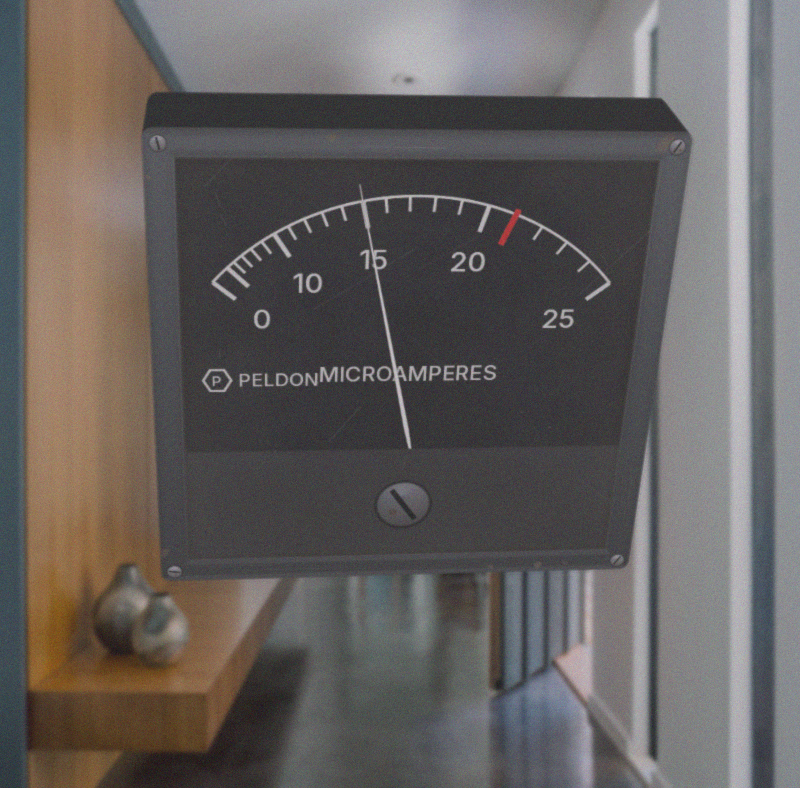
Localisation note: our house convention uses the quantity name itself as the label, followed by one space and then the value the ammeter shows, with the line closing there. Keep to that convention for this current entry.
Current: 15 µA
